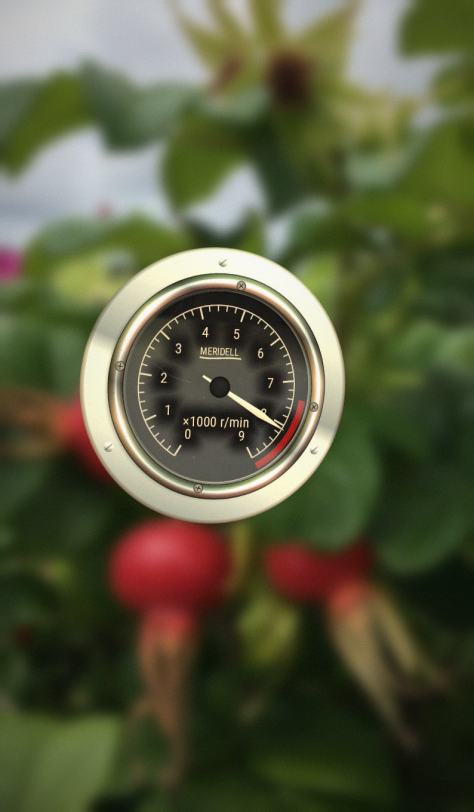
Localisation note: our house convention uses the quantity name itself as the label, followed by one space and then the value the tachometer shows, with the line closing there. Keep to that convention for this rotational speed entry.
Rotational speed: 8100 rpm
